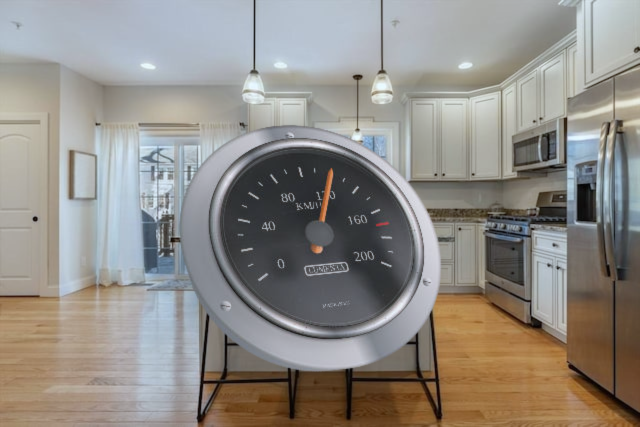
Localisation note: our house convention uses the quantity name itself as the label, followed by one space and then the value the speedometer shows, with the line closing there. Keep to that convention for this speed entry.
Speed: 120 km/h
